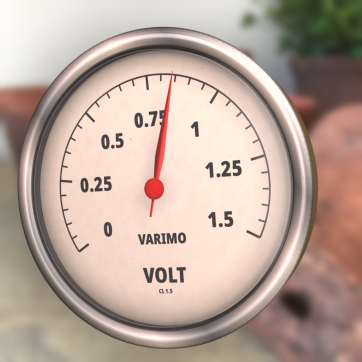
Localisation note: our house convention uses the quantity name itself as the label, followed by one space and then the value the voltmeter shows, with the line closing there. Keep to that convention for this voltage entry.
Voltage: 0.85 V
